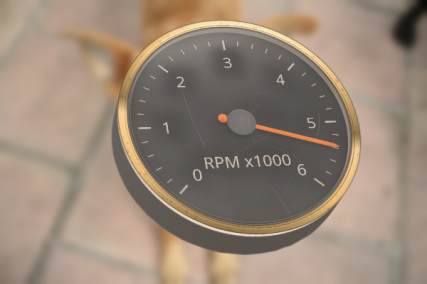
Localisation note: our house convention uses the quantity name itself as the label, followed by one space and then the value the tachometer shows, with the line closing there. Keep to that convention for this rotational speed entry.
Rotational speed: 5400 rpm
